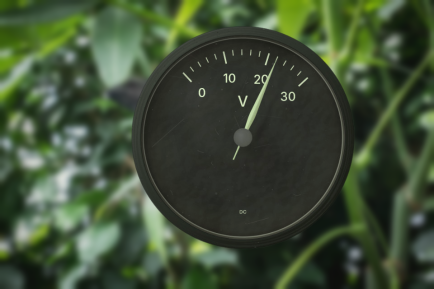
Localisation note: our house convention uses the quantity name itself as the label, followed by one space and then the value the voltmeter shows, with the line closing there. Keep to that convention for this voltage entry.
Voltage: 22 V
